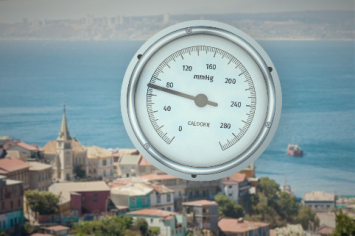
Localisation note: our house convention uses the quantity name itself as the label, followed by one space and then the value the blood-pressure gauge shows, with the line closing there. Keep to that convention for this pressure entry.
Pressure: 70 mmHg
